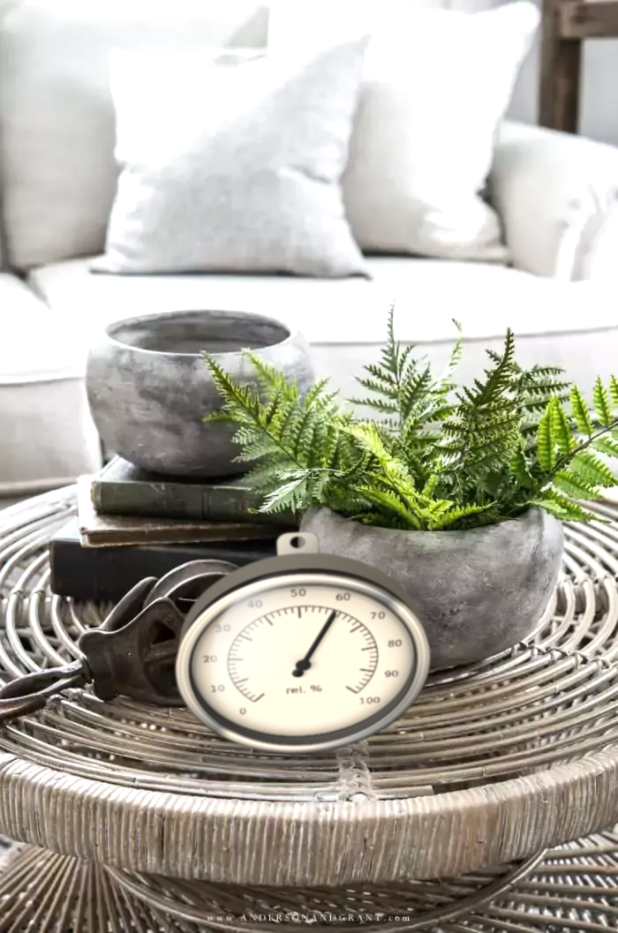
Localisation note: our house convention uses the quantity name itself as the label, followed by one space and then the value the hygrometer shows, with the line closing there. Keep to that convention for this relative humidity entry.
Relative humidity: 60 %
